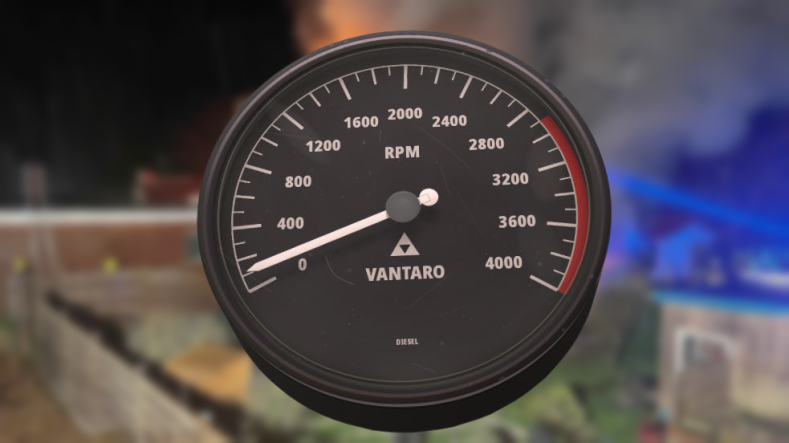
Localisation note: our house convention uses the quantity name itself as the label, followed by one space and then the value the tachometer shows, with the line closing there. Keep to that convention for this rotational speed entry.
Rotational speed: 100 rpm
